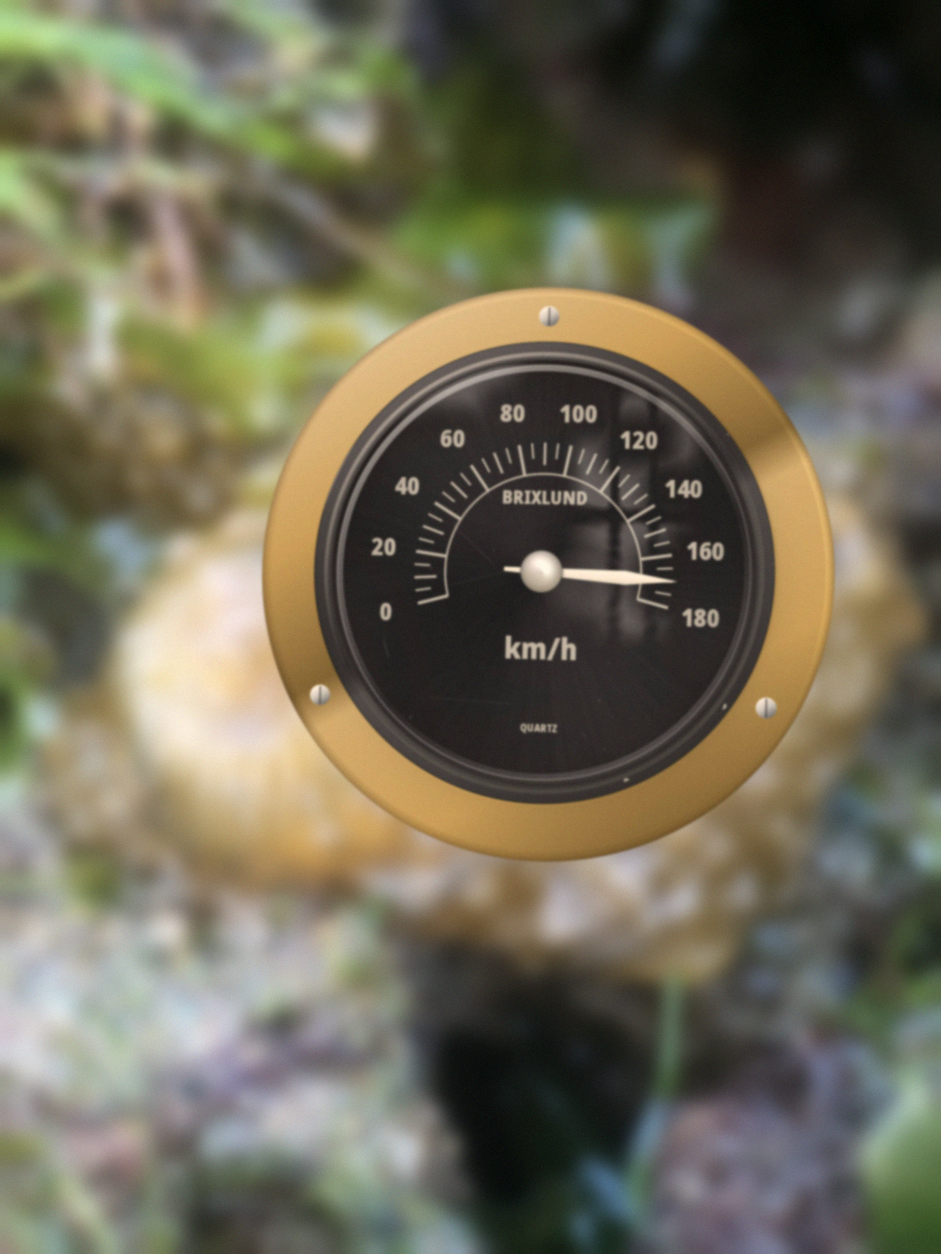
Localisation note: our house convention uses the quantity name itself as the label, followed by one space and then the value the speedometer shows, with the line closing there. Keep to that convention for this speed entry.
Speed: 170 km/h
